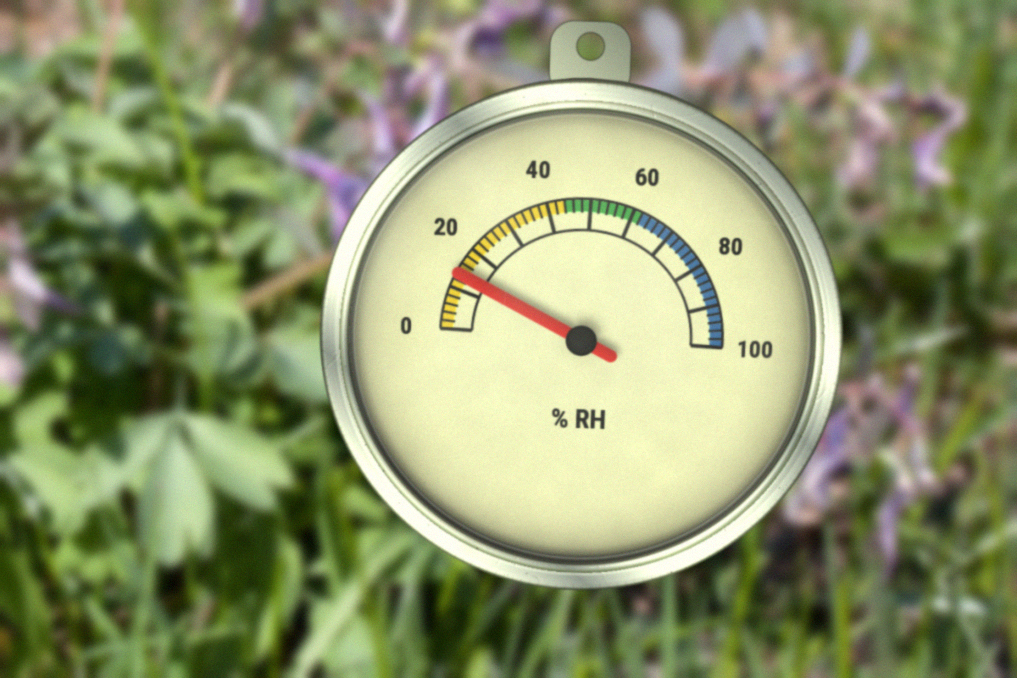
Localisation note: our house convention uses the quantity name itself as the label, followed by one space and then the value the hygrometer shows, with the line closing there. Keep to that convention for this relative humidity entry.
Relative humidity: 14 %
